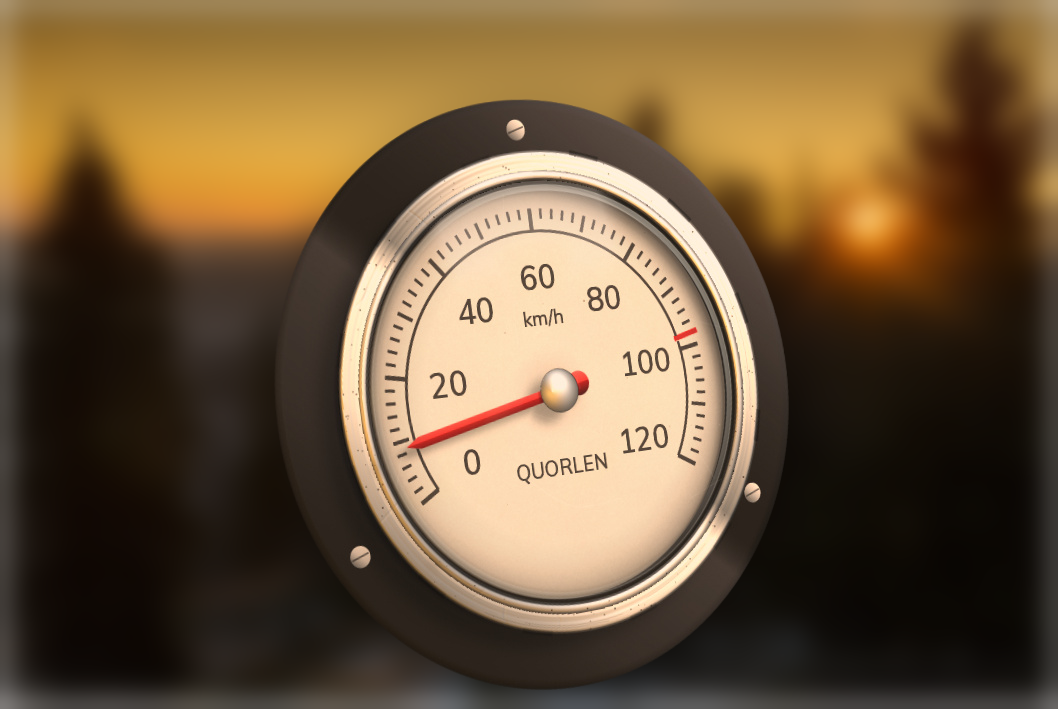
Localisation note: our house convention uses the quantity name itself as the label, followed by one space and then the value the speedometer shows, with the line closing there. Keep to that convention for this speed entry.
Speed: 9 km/h
